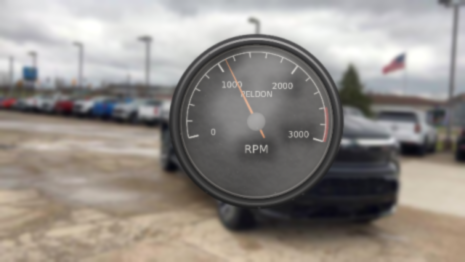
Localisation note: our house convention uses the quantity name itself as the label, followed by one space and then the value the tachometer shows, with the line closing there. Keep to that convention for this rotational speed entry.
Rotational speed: 1100 rpm
